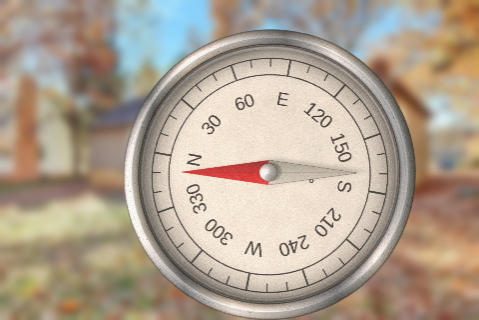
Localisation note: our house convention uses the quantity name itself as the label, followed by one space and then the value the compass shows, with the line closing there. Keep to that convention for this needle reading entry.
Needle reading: 350 °
